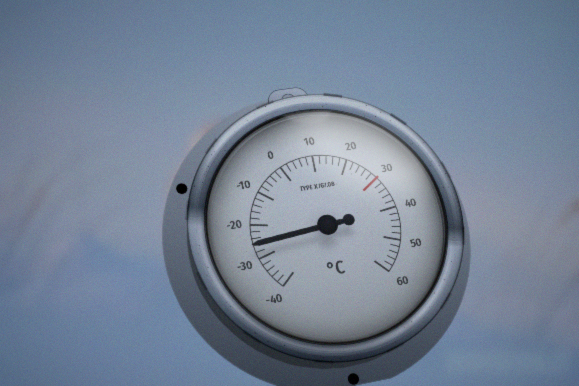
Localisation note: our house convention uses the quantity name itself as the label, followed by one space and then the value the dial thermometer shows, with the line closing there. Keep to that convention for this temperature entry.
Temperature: -26 °C
